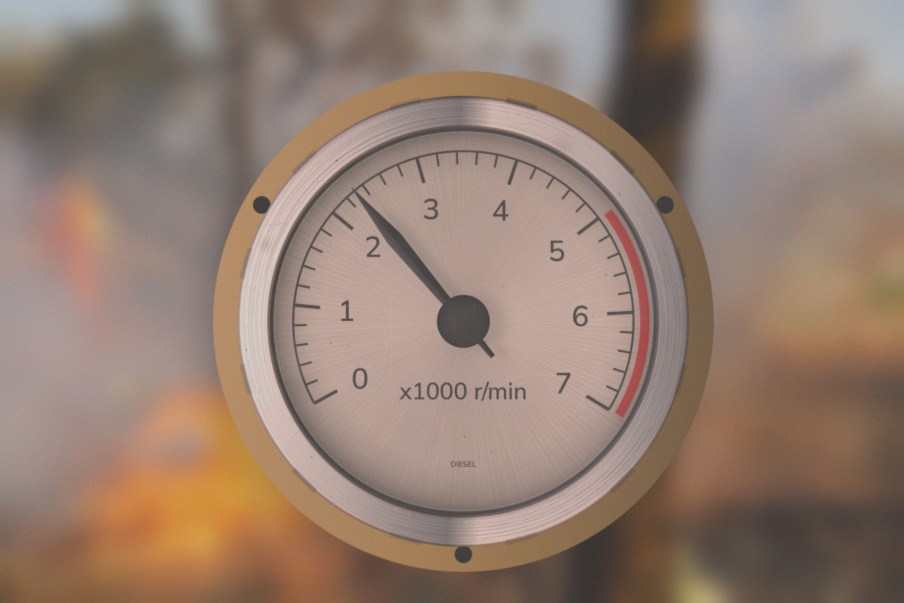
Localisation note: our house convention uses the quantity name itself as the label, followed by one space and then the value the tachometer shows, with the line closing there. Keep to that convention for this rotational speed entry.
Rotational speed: 2300 rpm
